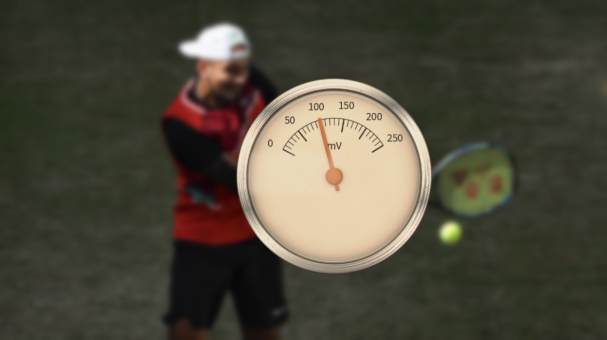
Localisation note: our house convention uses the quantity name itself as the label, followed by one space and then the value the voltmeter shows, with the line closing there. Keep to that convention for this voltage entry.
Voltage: 100 mV
